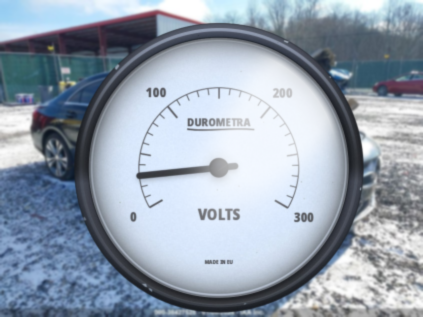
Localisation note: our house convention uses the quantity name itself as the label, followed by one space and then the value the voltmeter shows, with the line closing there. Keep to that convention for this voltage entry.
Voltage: 30 V
